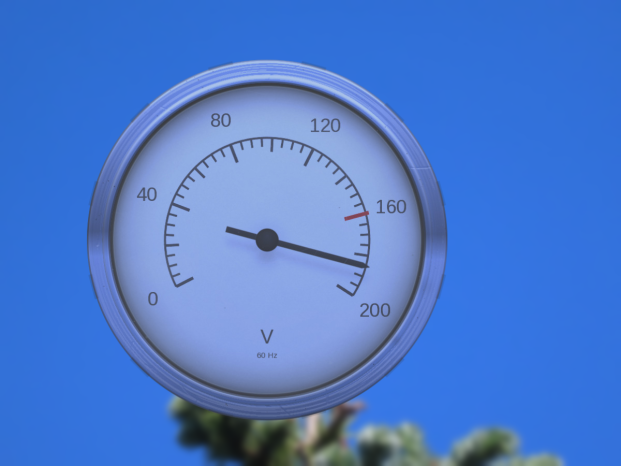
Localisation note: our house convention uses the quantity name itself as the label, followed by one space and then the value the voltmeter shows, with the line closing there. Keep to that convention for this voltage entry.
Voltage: 185 V
